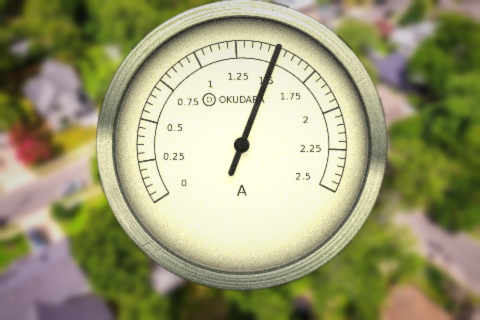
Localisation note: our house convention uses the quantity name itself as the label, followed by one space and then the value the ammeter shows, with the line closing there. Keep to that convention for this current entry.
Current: 1.5 A
